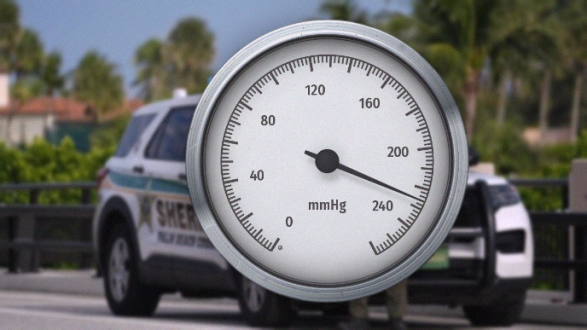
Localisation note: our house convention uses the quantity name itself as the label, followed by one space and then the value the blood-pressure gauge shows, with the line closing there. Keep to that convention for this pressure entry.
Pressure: 226 mmHg
